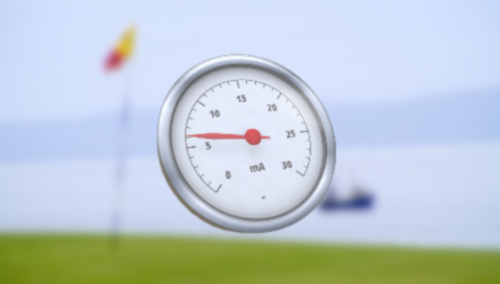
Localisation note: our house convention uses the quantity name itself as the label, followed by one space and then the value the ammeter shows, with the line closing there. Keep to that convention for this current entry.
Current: 6 mA
